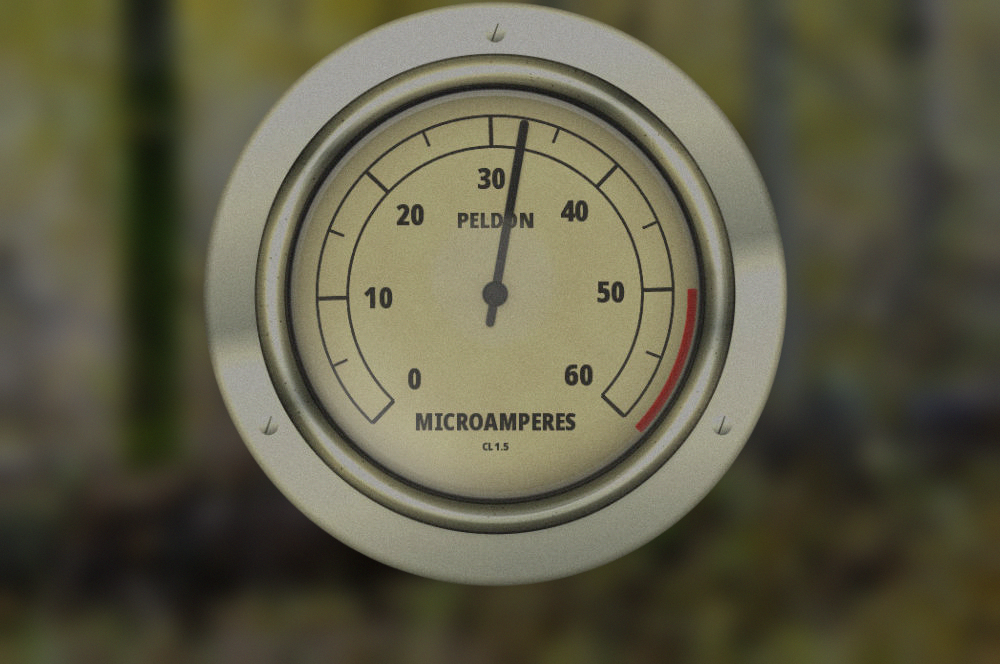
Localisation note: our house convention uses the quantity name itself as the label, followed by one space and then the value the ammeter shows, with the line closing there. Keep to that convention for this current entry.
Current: 32.5 µA
